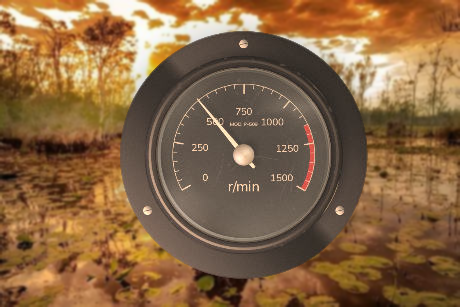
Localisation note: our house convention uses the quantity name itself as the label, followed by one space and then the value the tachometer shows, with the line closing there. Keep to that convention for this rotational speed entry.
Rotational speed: 500 rpm
